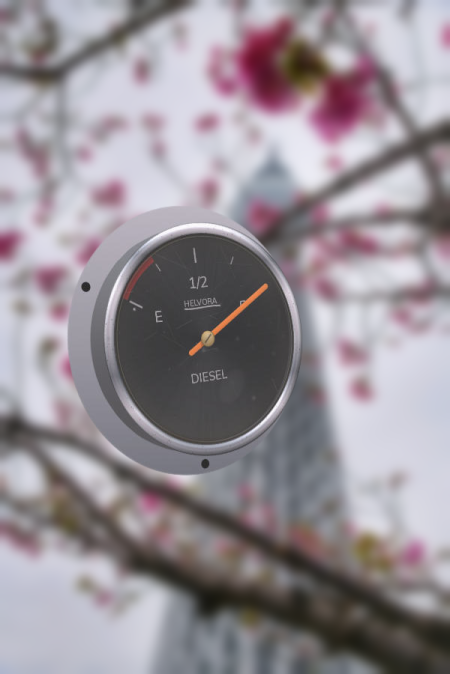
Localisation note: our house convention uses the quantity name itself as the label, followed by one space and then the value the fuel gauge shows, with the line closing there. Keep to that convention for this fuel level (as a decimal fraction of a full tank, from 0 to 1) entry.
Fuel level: 1
